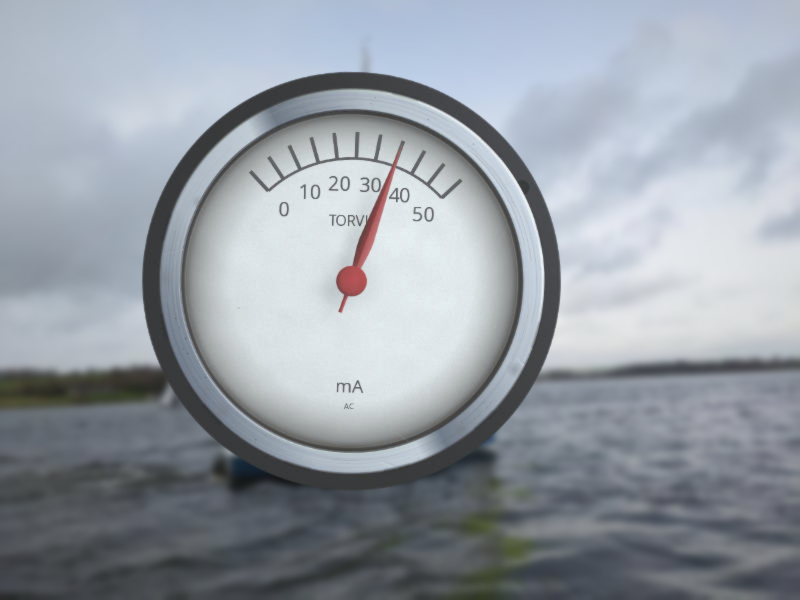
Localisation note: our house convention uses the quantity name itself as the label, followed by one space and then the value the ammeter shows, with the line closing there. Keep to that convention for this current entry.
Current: 35 mA
